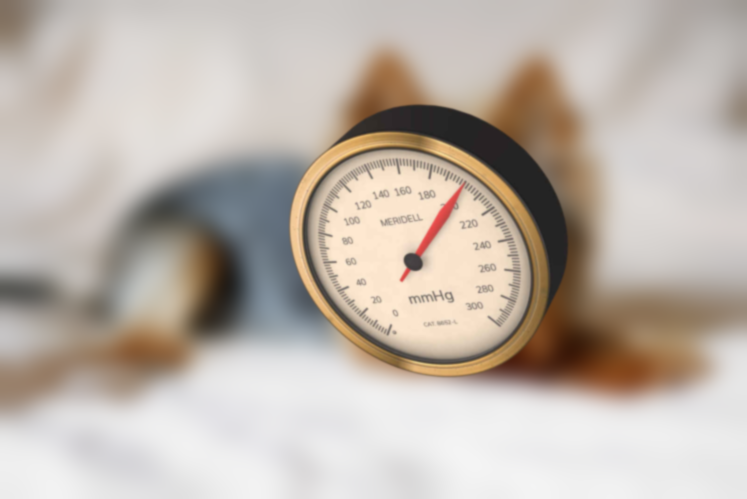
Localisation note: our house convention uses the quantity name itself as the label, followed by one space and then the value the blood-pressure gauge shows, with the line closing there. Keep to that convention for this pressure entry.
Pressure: 200 mmHg
